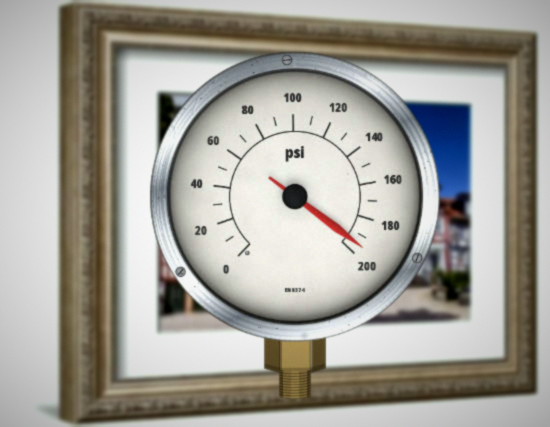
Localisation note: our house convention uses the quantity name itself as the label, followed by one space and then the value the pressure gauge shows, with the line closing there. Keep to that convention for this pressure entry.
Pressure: 195 psi
